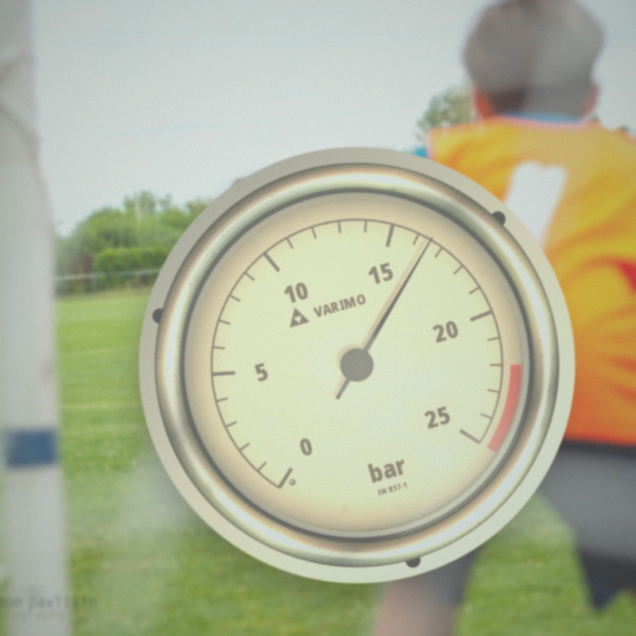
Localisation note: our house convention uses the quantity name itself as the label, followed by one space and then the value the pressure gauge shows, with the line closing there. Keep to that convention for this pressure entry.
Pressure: 16.5 bar
